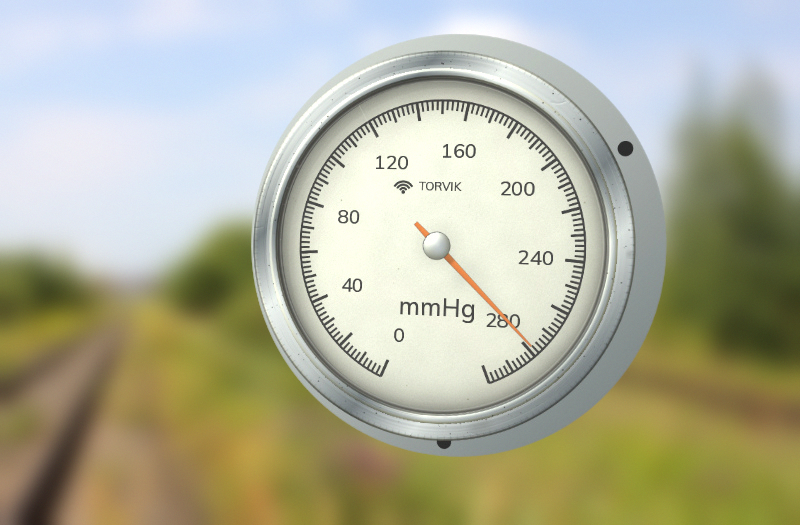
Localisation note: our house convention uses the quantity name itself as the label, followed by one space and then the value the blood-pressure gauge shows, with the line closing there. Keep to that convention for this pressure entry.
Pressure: 278 mmHg
